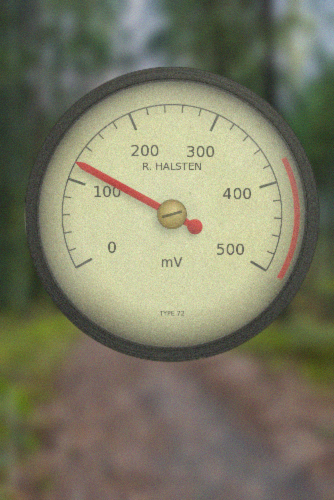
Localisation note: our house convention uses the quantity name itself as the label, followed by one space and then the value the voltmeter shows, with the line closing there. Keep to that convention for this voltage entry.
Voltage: 120 mV
